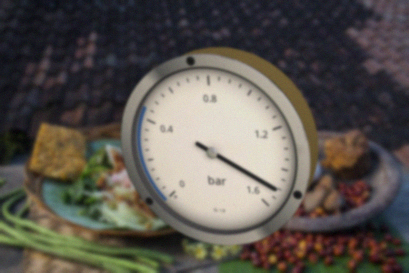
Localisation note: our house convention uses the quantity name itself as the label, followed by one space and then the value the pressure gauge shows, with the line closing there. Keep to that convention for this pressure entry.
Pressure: 1.5 bar
